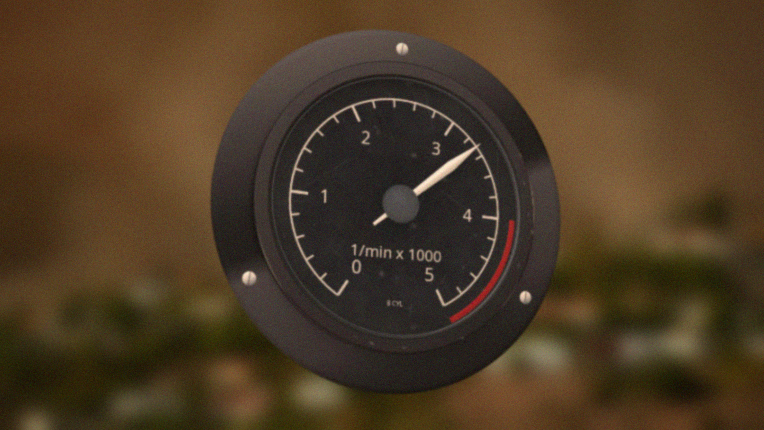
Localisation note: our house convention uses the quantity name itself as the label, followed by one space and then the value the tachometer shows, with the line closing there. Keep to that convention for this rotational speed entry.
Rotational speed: 3300 rpm
